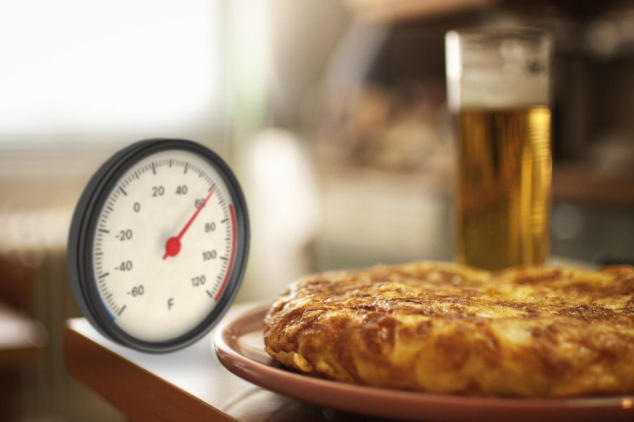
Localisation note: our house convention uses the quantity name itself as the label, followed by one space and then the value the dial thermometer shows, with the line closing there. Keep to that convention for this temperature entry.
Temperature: 60 °F
